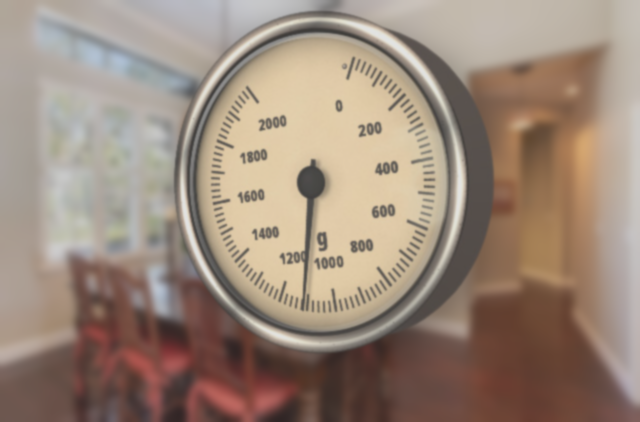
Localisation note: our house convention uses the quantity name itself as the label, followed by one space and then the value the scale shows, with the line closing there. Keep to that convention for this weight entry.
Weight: 1100 g
